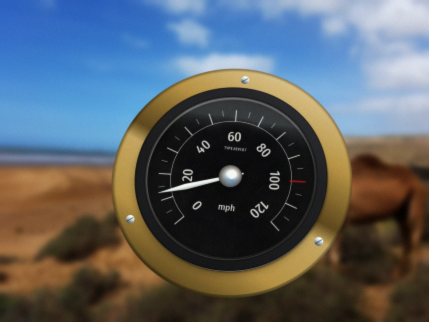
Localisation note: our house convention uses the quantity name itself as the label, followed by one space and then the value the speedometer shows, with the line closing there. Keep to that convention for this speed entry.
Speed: 12.5 mph
